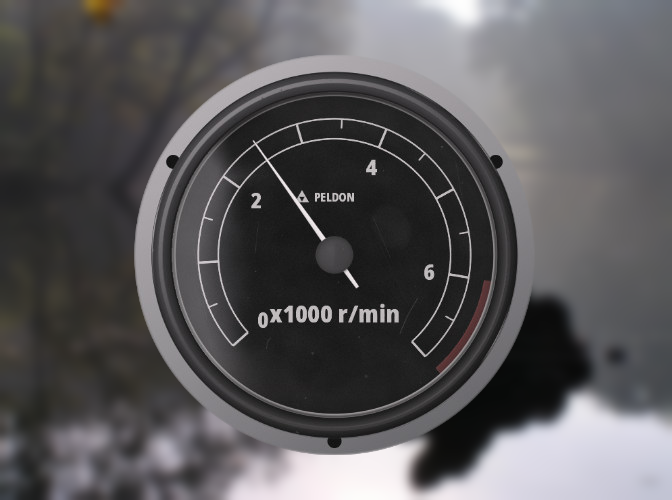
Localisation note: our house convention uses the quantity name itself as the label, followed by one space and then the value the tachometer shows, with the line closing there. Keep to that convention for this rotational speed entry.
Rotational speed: 2500 rpm
